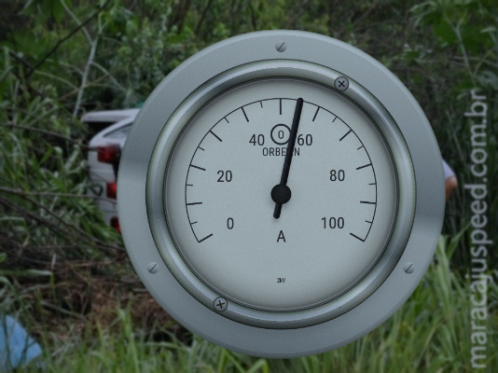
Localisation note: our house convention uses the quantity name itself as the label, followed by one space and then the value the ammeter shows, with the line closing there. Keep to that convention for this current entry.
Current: 55 A
